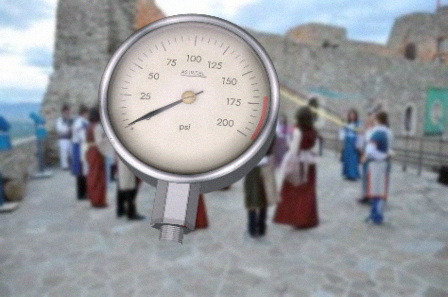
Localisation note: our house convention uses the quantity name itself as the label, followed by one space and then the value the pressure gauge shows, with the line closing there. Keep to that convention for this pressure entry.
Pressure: 0 psi
